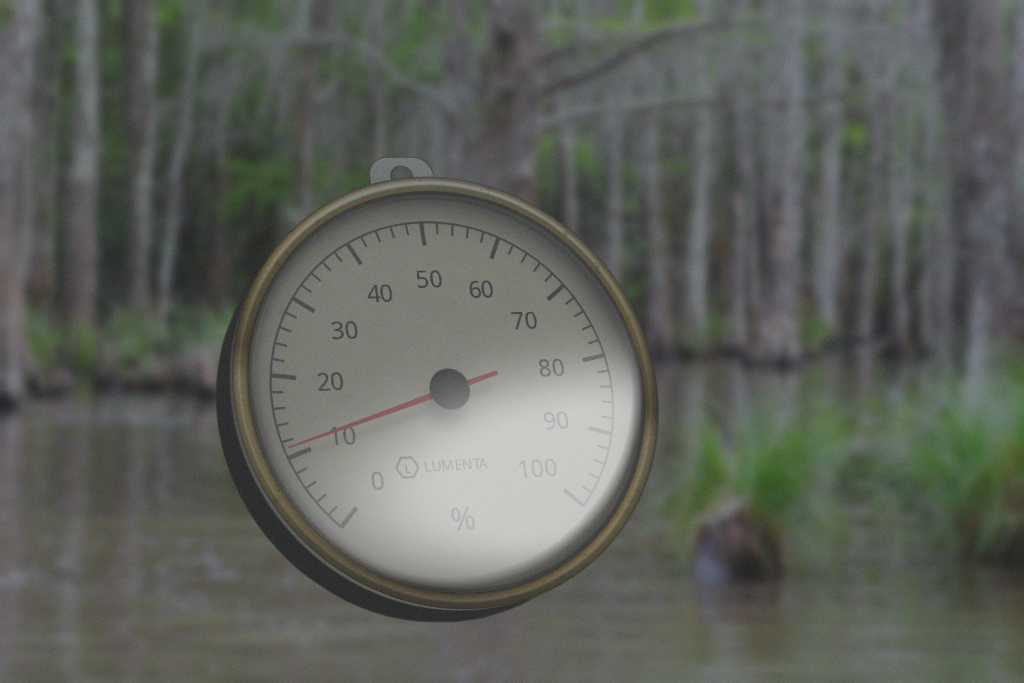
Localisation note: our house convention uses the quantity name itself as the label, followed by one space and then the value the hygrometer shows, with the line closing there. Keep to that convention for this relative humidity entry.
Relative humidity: 11 %
